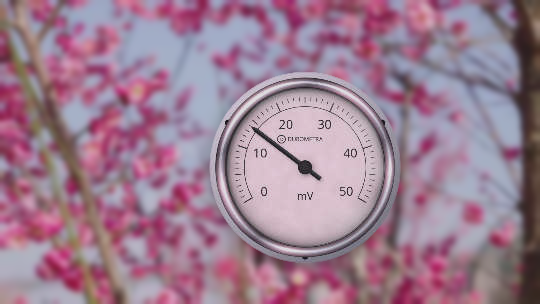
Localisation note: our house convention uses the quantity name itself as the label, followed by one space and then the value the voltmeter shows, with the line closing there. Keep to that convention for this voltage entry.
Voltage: 14 mV
